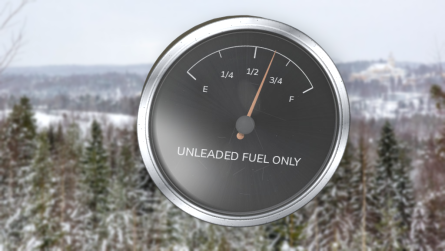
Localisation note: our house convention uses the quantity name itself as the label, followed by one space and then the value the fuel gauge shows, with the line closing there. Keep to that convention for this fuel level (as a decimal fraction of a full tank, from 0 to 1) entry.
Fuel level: 0.625
